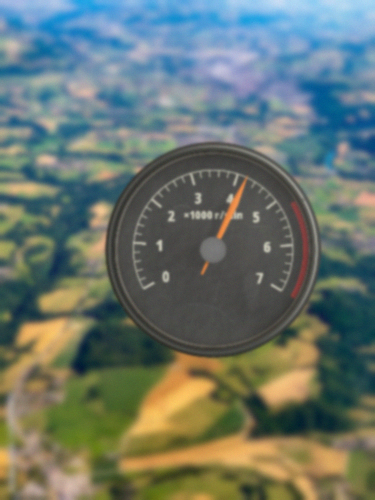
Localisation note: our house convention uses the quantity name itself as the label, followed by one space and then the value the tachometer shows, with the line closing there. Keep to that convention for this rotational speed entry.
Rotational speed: 4200 rpm
